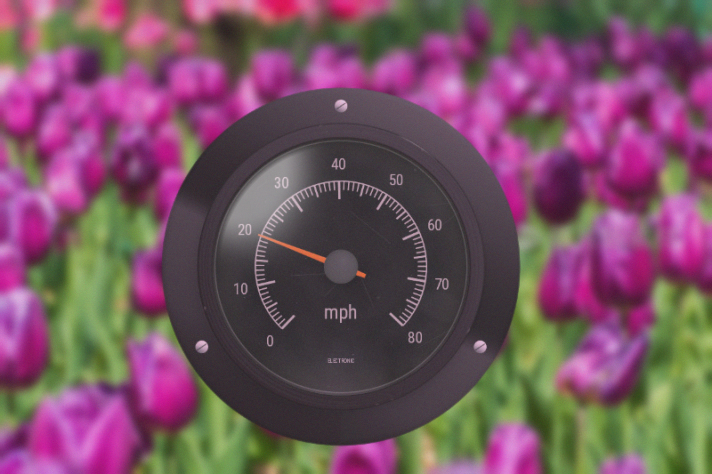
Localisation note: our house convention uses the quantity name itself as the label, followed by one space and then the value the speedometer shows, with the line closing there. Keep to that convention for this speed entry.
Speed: 20 mph
